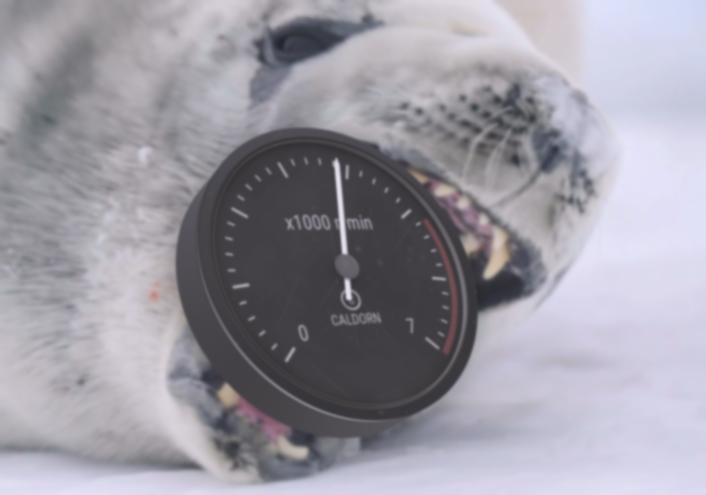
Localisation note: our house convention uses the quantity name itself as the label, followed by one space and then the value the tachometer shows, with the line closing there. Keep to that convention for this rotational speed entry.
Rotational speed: 3800 rpm
